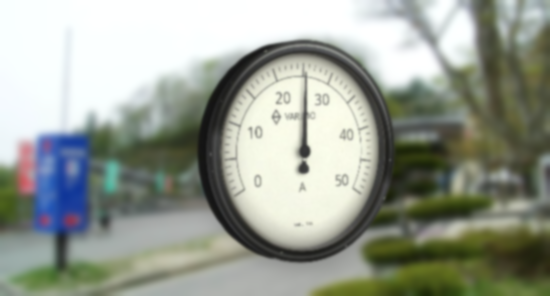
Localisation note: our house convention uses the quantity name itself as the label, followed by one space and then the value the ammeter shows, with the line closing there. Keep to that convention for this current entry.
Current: 25 A
